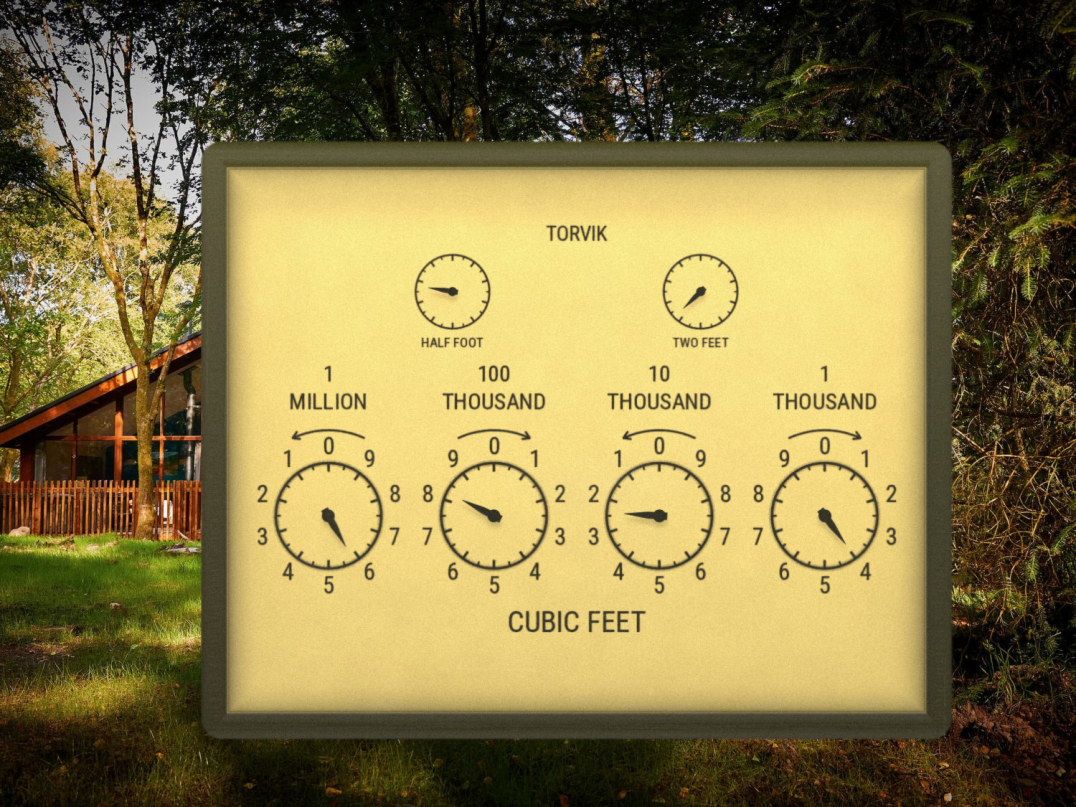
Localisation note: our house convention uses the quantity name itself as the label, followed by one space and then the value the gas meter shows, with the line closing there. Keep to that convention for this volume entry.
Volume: 582400 ft³
